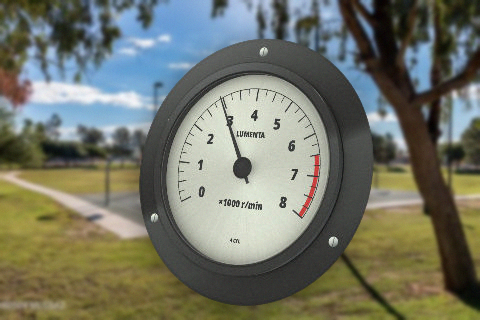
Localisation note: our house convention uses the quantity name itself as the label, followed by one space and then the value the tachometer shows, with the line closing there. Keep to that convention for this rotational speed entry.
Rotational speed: 3000 rpm
